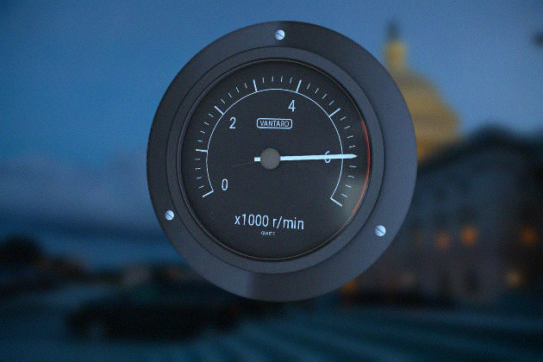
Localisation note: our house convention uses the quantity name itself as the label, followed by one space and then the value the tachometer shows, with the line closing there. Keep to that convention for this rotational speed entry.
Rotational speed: 6000 rpm
